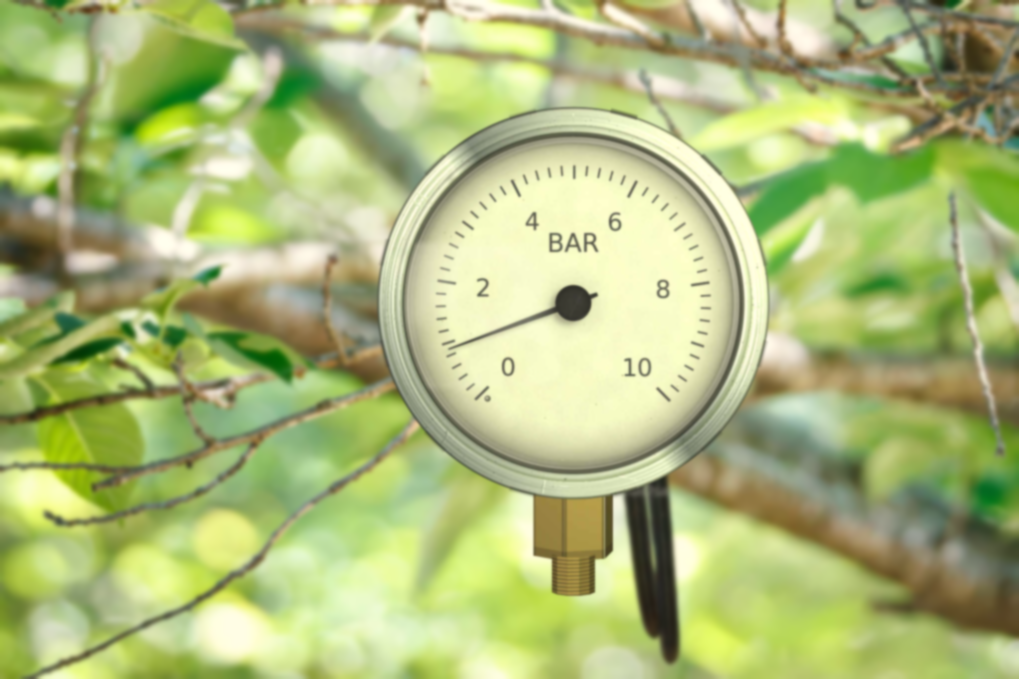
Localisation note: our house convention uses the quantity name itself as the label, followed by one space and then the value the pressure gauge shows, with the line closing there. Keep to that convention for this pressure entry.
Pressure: 0.9 bar
